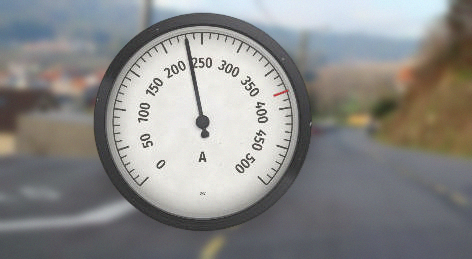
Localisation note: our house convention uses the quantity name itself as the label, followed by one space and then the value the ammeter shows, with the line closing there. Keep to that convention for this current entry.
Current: 230 A
